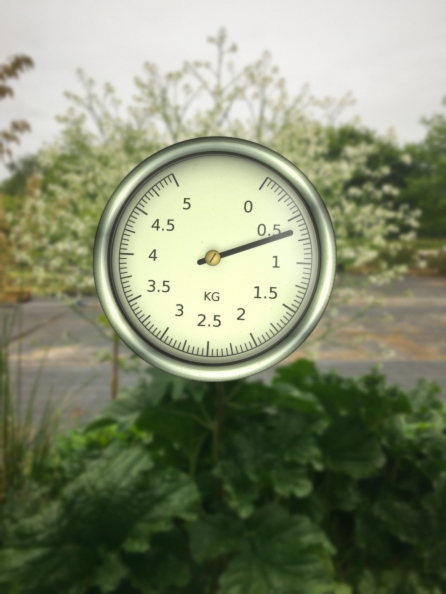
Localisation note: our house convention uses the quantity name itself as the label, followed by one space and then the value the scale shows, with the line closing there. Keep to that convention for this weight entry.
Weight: 0.65 kg
